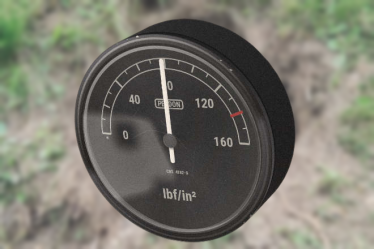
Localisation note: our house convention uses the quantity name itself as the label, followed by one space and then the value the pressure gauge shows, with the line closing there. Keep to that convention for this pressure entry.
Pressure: 80 psi
